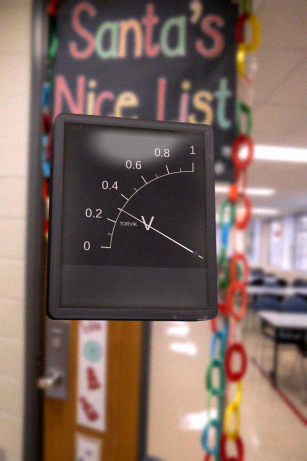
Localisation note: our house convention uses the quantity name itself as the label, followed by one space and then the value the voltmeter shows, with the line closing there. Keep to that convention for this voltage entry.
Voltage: 0.3 V
